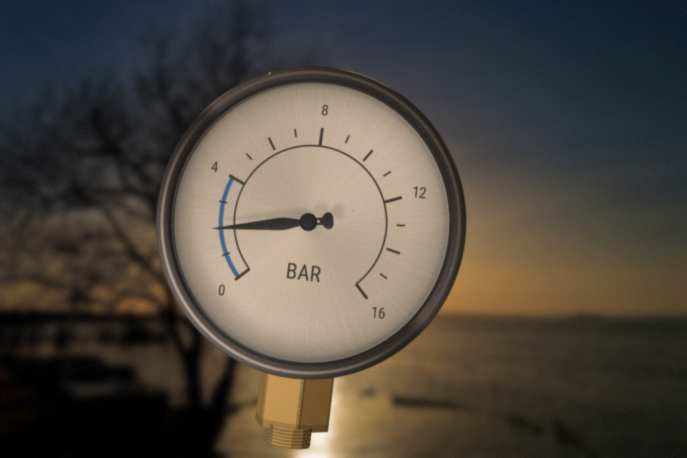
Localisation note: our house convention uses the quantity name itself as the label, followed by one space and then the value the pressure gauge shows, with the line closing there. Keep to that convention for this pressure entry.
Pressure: 2 bar
